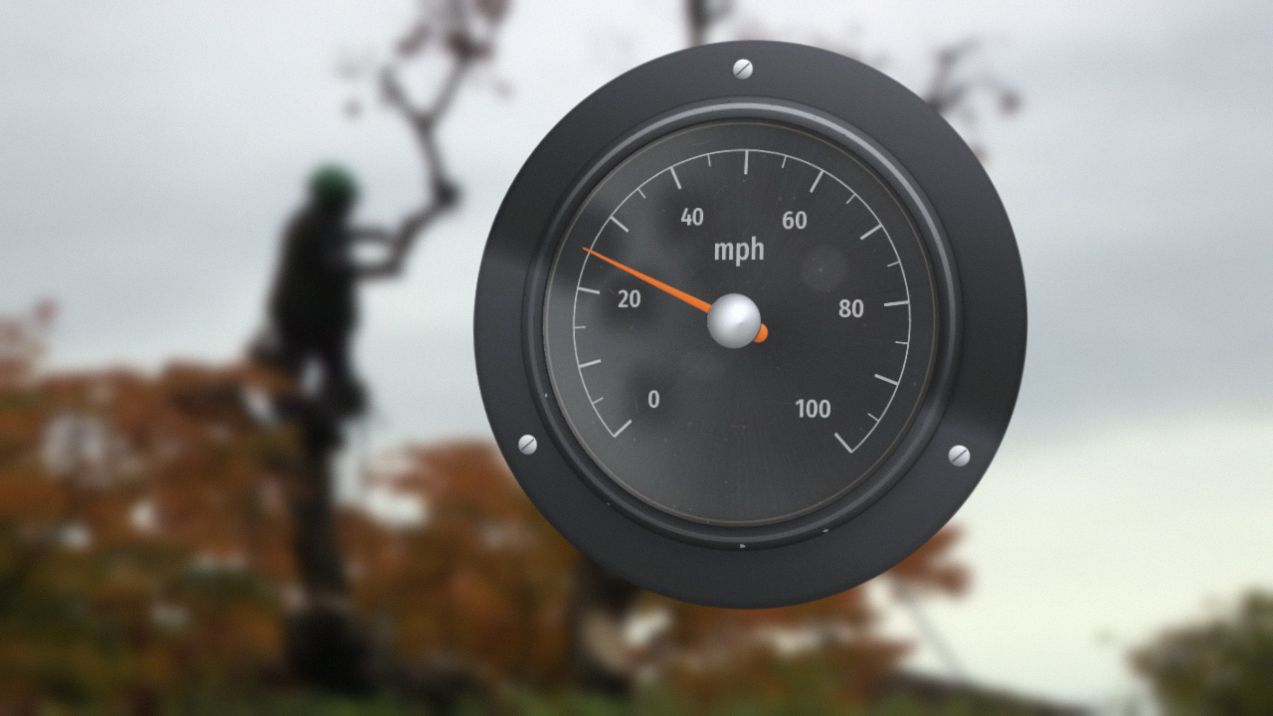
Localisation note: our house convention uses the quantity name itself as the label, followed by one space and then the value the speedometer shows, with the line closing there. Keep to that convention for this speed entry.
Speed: 25 mph
